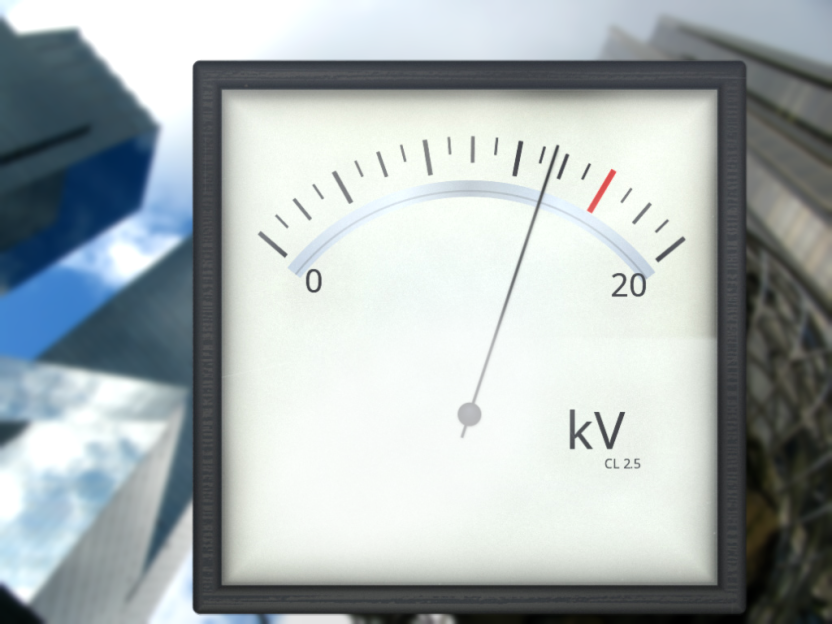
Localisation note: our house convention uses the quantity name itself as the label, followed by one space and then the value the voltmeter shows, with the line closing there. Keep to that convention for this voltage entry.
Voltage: 13.5 kV
